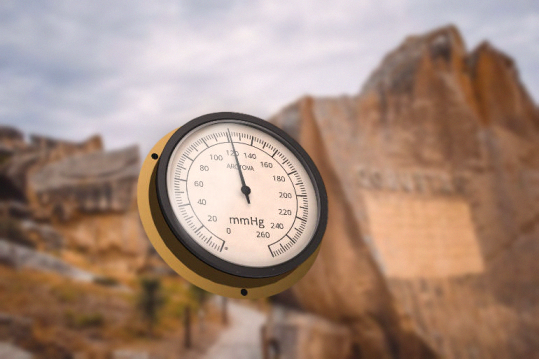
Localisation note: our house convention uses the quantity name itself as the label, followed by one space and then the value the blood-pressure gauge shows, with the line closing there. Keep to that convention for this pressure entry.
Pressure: 120 mmHg
